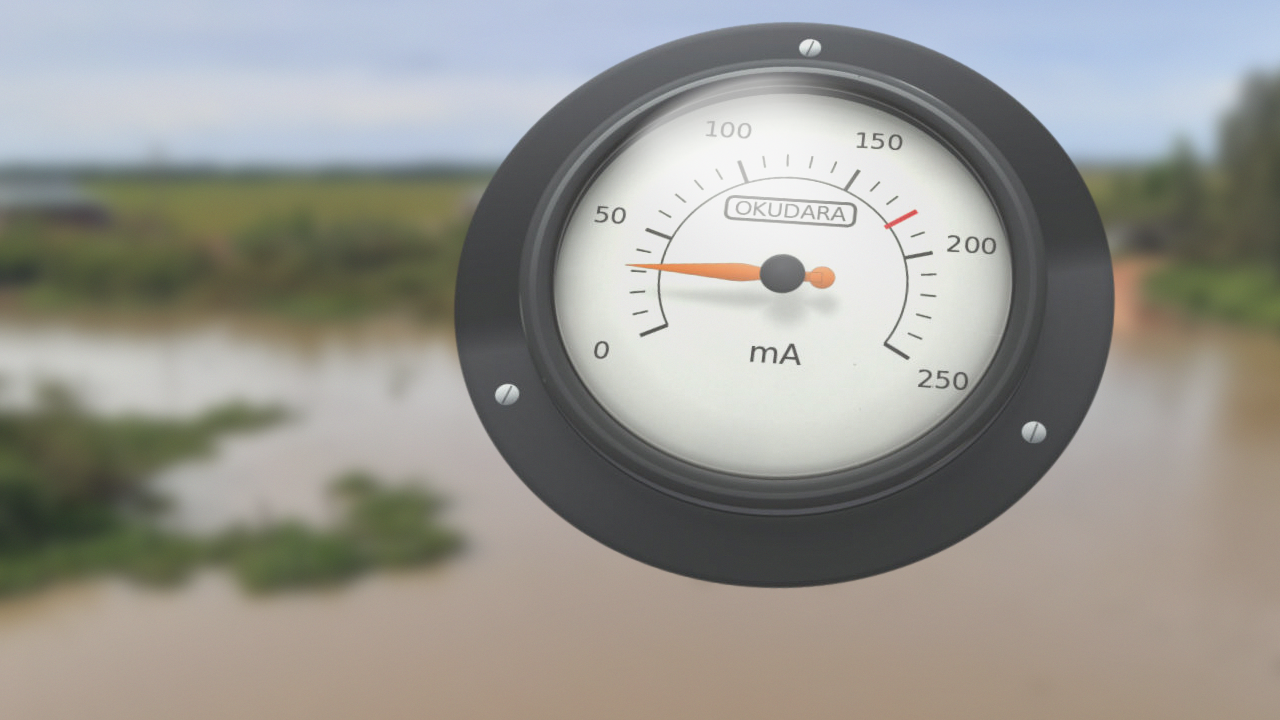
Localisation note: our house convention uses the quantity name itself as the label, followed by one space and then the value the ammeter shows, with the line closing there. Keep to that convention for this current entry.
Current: 30 mA
